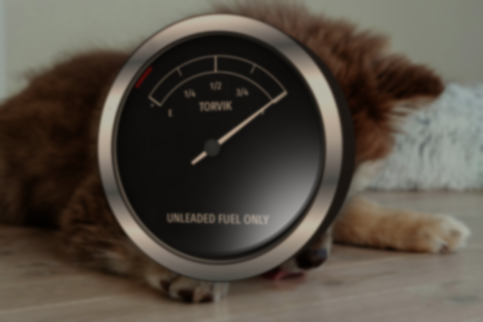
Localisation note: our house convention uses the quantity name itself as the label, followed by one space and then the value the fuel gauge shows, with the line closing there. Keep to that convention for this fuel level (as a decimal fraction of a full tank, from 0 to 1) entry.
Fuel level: 1
